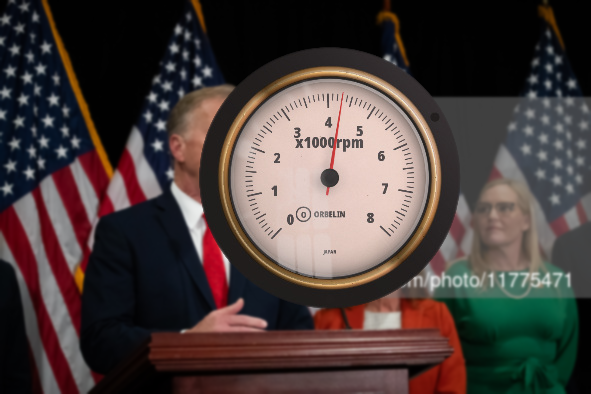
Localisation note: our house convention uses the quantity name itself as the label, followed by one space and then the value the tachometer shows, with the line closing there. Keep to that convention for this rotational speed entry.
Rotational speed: 4300 rpm
